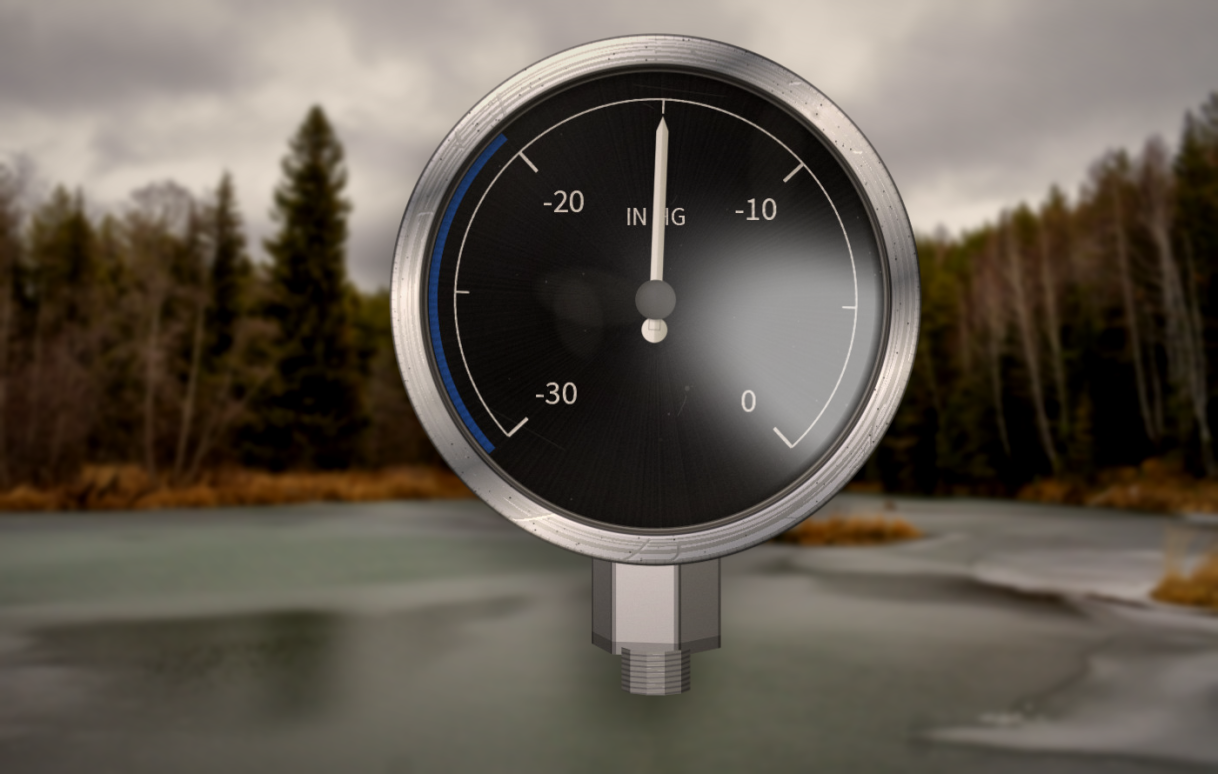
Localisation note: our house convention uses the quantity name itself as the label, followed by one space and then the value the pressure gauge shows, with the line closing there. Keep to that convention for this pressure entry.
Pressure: -15 inHg
